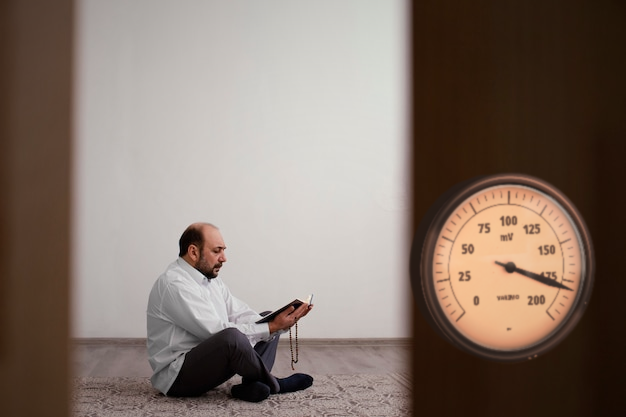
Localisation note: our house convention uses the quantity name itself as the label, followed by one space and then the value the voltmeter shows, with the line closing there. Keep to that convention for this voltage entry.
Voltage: 180 mV
